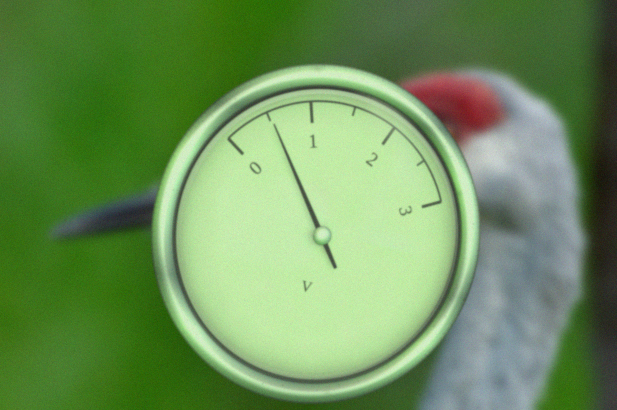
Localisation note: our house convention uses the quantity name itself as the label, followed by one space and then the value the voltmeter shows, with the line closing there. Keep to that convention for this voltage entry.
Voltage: 0.5 V
